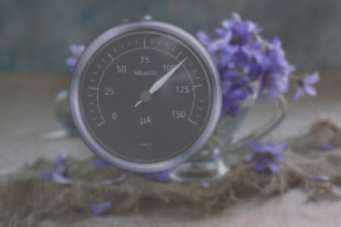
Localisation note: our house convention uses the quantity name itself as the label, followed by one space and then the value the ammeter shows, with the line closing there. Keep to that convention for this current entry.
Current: 105 µA
